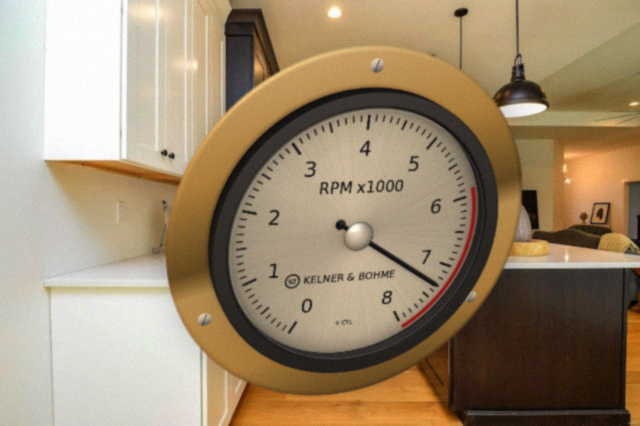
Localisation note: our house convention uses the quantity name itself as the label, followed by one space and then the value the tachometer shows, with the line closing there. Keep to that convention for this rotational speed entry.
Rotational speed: 7300 rpm
